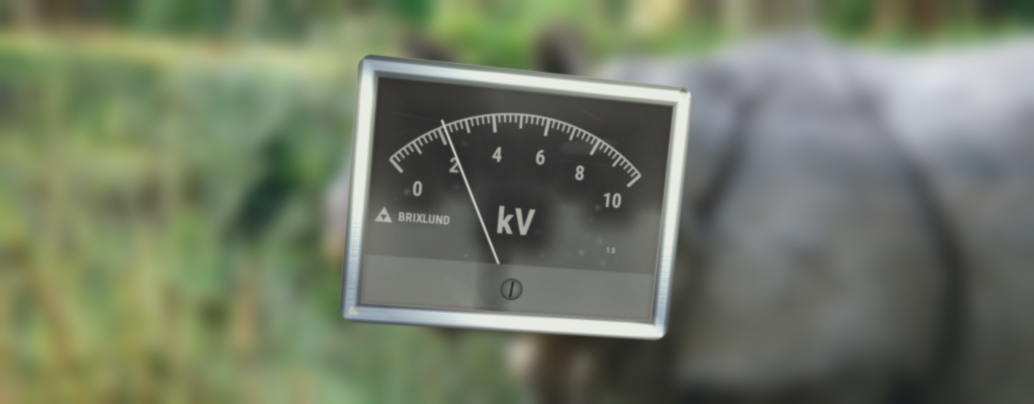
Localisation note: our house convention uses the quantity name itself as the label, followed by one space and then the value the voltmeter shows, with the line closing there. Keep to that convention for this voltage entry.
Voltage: 2.2 kV
